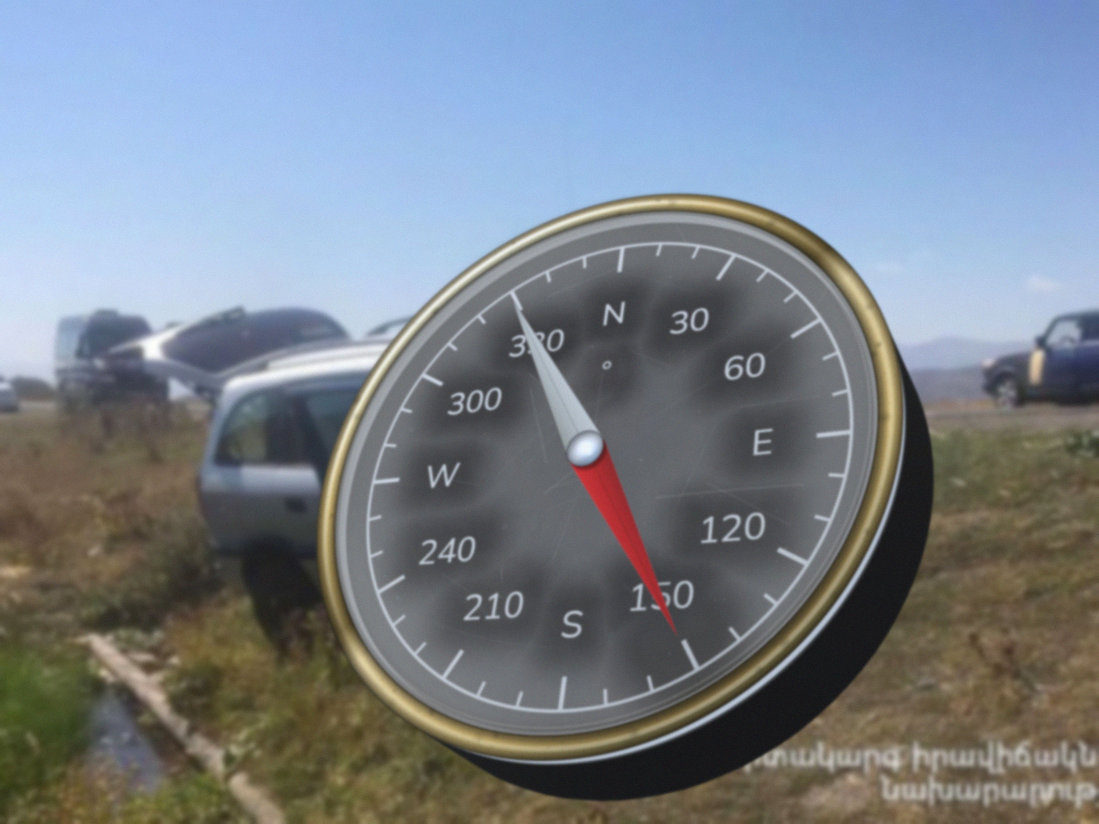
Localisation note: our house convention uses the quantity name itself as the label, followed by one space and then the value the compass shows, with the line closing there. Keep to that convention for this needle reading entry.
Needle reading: 150 °
